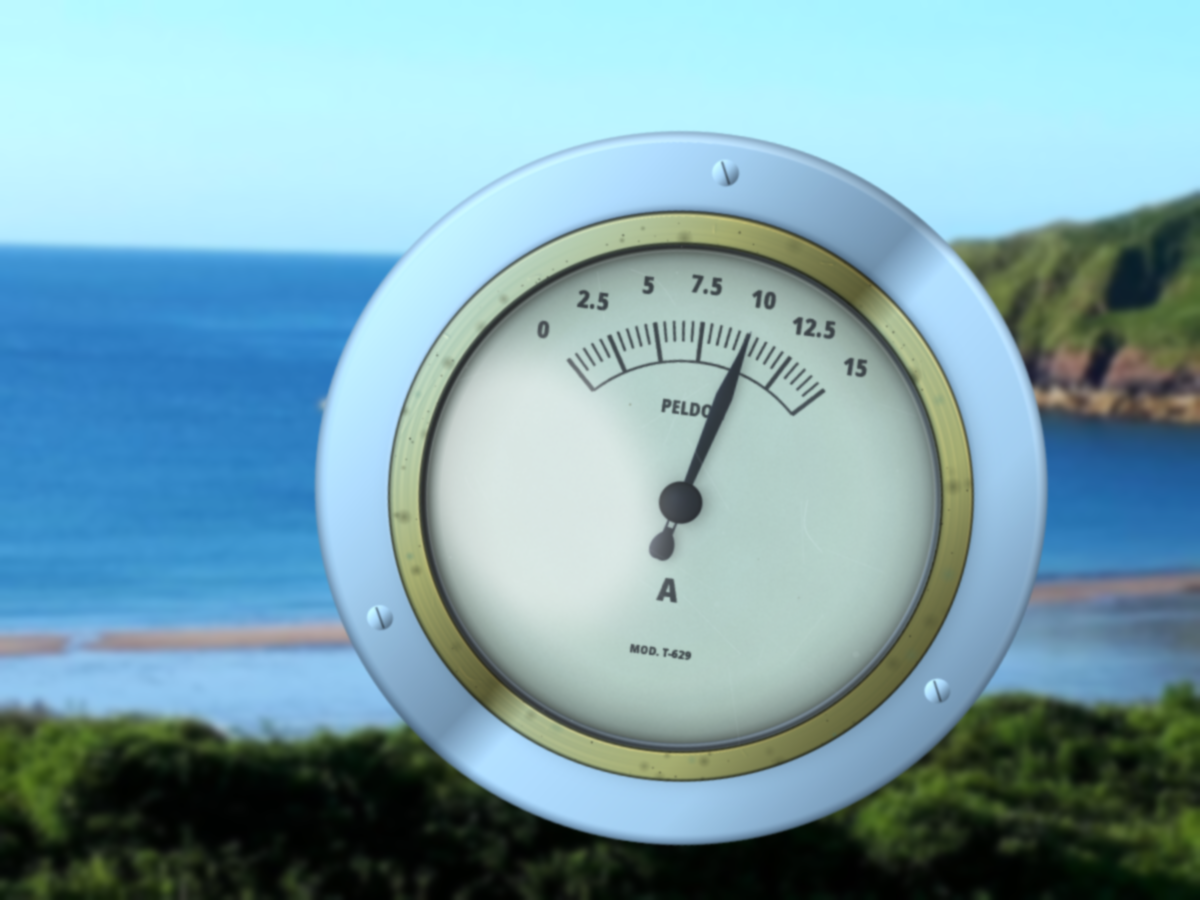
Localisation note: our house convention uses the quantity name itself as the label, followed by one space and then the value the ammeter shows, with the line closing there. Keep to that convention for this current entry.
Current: 10 A
